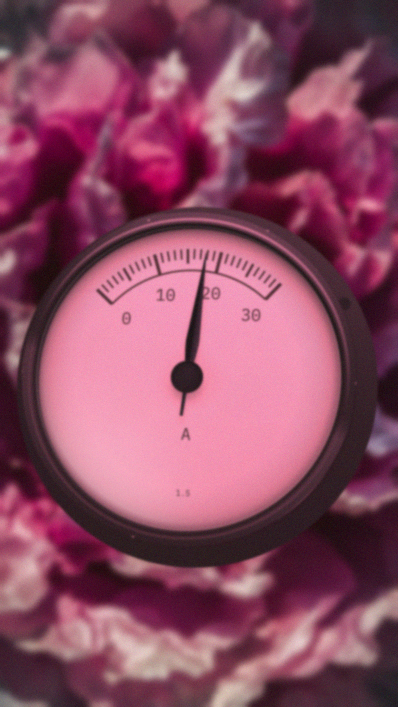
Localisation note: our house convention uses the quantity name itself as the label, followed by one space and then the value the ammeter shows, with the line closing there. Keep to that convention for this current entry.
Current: 18 A
